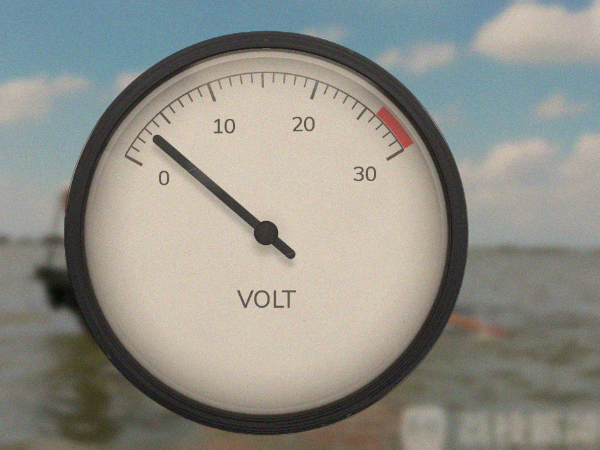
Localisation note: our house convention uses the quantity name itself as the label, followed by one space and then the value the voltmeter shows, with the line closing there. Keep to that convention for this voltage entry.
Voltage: 3 V
